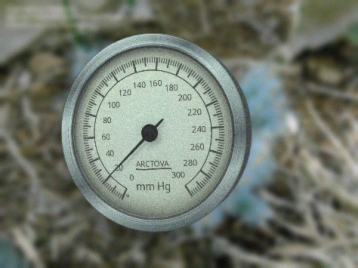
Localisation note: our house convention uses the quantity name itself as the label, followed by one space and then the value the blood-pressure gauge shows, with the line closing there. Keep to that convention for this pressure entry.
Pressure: 20 mmHg
